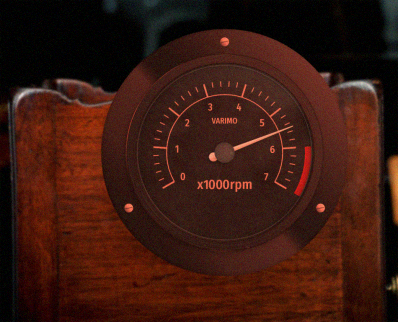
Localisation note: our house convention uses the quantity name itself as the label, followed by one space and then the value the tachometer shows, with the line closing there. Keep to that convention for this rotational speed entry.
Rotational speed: 5500 rpm
